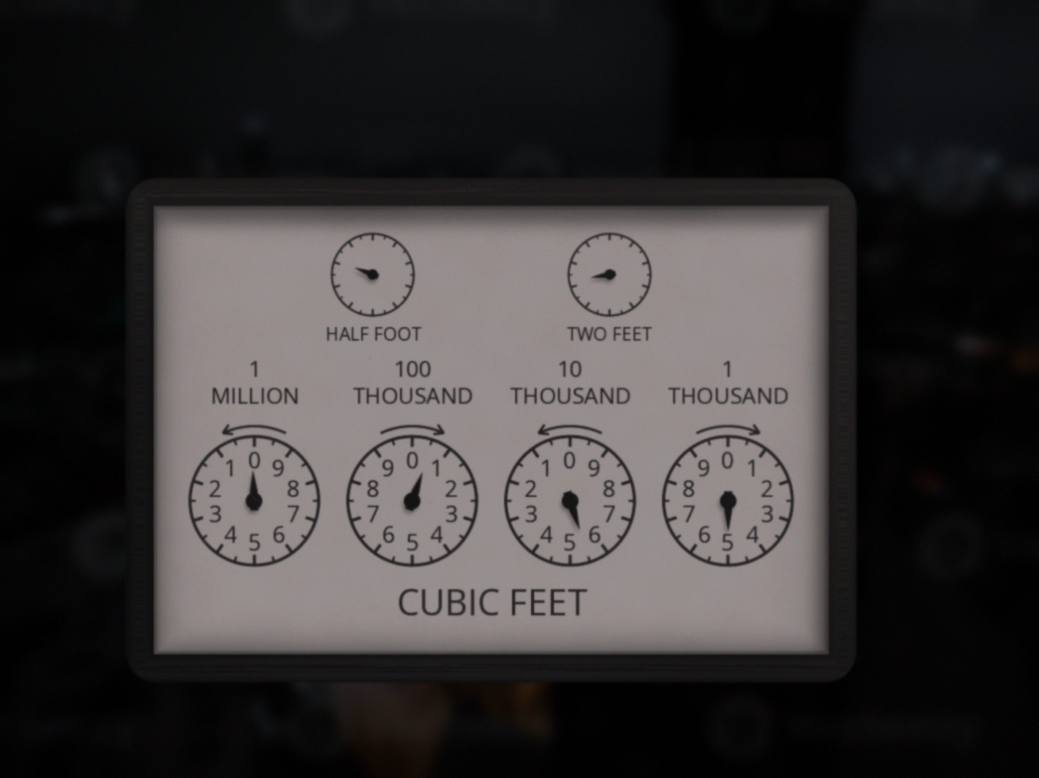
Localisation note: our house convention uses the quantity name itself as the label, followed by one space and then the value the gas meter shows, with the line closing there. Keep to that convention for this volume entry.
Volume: 5500 ft³
